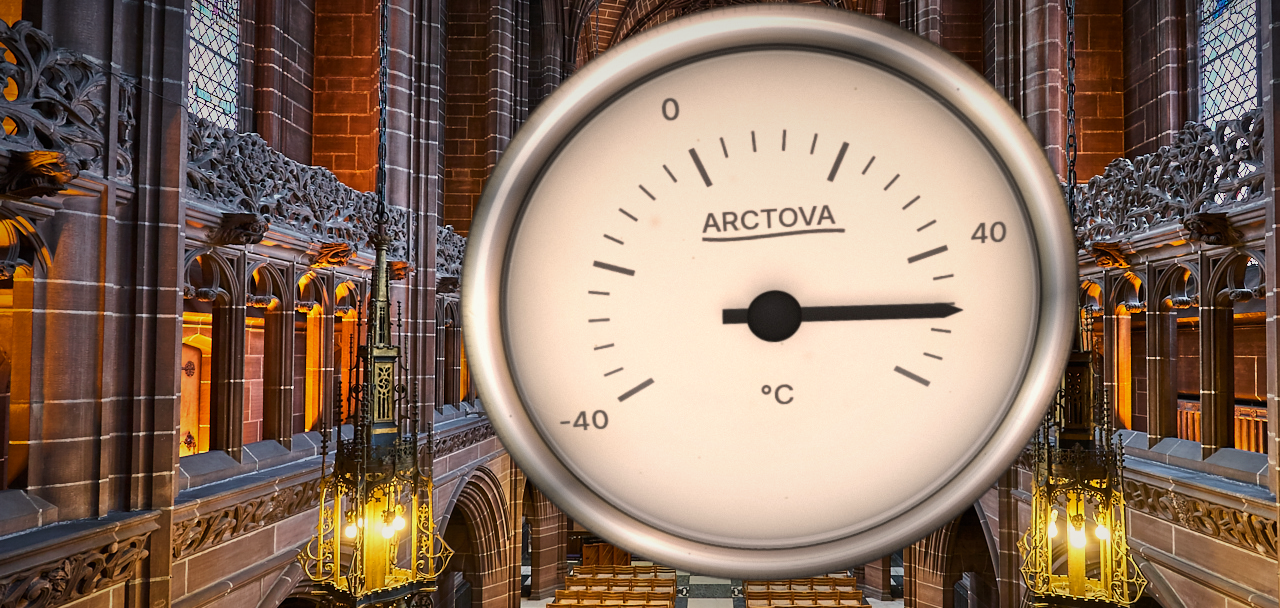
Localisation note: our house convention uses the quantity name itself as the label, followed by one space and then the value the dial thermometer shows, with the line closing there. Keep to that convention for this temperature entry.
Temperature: 48 °C
